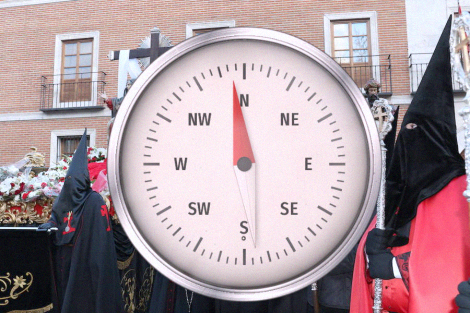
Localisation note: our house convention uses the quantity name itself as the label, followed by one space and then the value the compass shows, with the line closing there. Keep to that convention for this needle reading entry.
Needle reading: 352.5 °
